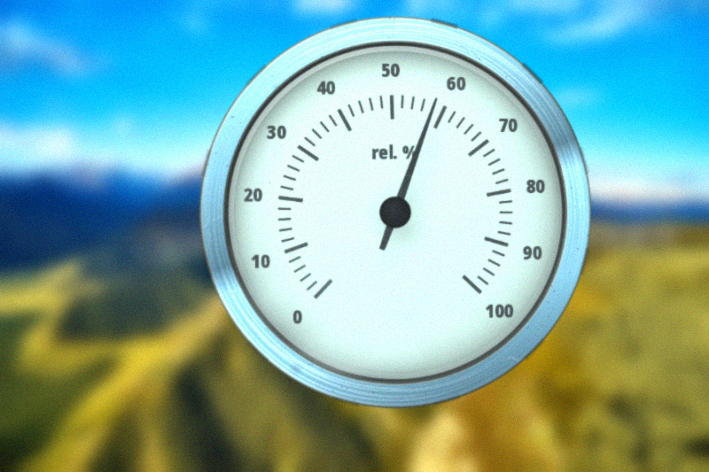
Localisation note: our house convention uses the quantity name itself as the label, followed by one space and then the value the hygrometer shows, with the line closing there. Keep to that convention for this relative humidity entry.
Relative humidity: 58 %
